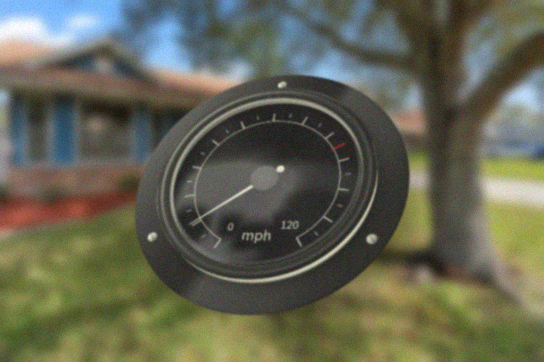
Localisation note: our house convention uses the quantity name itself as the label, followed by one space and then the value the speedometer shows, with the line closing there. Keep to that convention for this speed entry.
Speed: 10 mph
